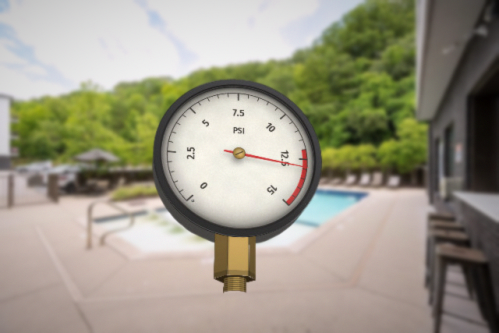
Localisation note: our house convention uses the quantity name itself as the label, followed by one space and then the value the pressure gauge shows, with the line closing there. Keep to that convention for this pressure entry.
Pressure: 13 psi
